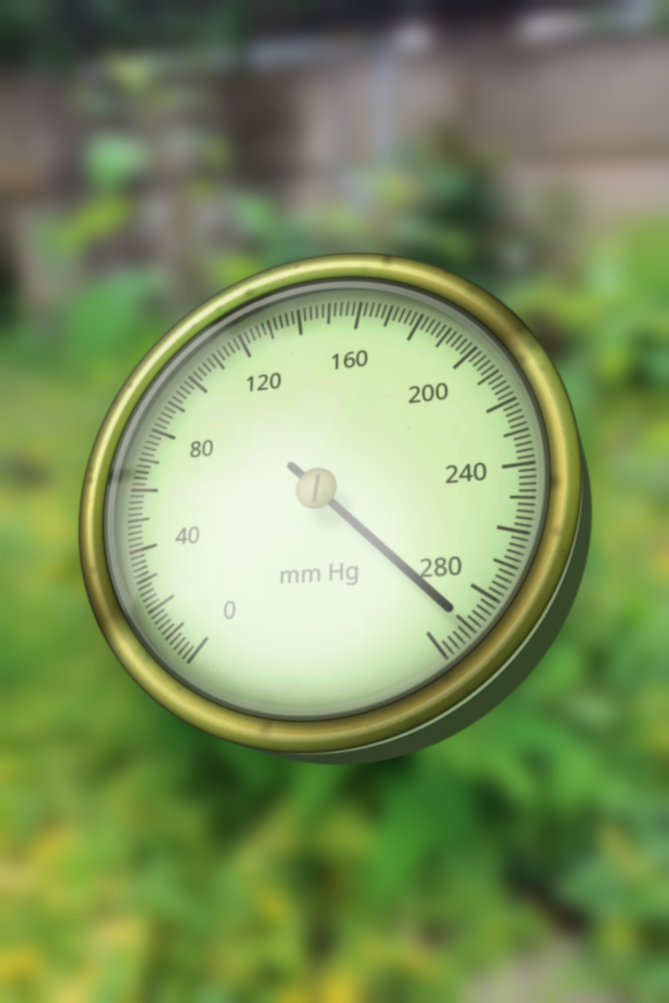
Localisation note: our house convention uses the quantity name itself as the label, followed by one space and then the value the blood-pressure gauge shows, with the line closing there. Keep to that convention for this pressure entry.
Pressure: 290 mmHg
